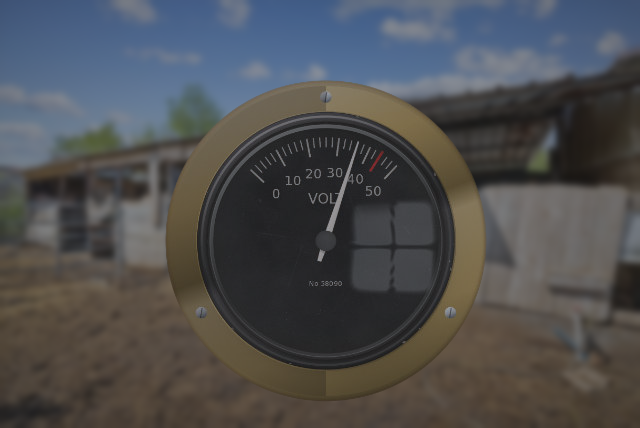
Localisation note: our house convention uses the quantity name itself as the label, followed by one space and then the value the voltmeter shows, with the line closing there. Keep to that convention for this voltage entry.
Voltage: 36 V
